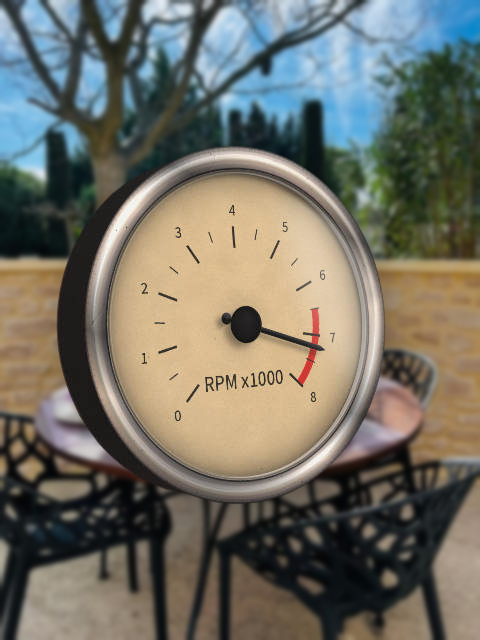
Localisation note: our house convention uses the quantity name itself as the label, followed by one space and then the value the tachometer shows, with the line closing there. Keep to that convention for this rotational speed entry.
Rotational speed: 7250 rpm
